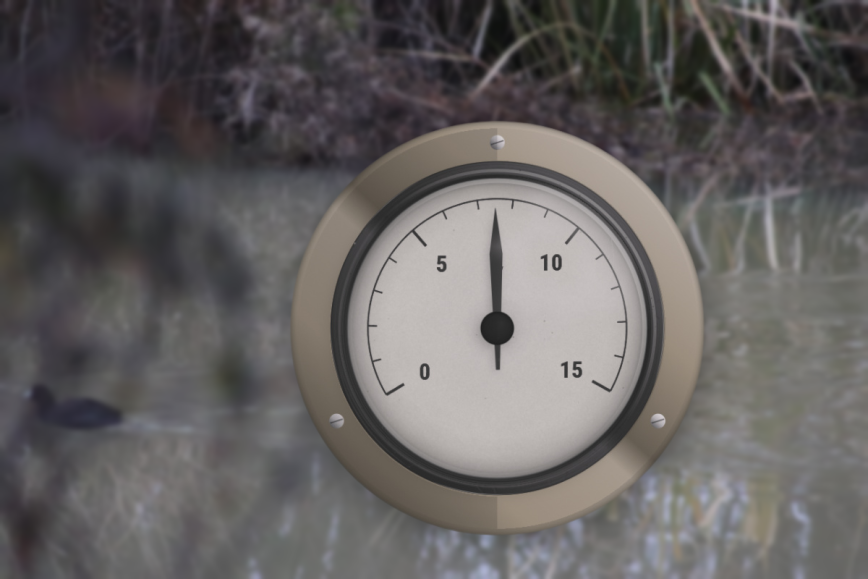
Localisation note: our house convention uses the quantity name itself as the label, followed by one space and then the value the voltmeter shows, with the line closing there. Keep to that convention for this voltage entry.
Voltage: 7.5 V
